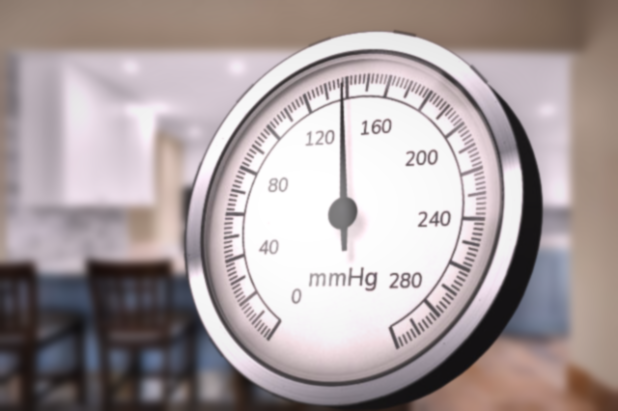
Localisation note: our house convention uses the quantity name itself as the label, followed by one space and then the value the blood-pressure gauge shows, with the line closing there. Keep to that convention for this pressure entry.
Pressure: 140 mmHg
